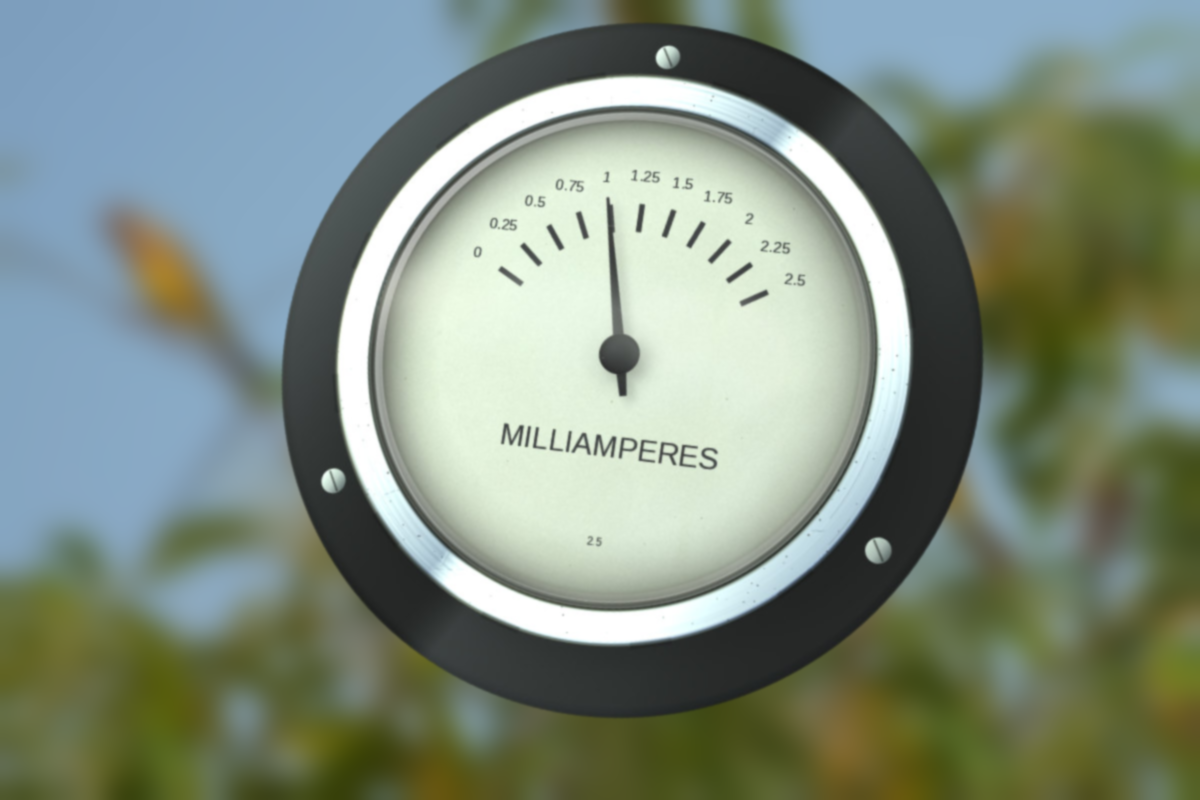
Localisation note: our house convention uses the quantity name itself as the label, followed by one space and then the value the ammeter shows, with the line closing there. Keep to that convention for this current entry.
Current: 1 mA
